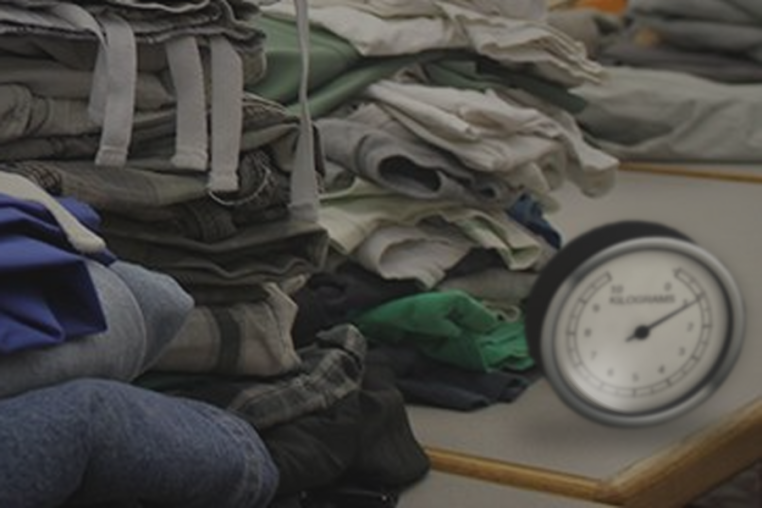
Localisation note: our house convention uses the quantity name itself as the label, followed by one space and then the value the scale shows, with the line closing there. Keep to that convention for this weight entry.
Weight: 1 kg
